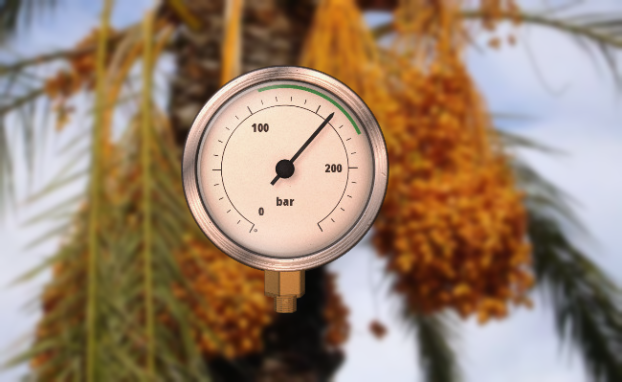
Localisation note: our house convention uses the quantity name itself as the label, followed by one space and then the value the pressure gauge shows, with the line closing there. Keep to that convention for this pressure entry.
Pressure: 160 bar
